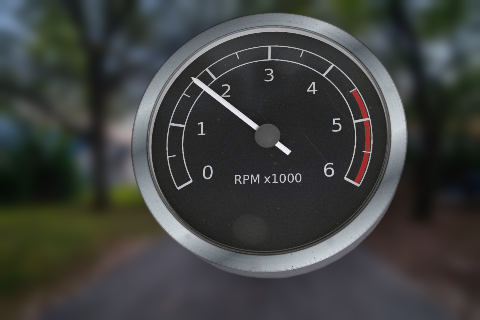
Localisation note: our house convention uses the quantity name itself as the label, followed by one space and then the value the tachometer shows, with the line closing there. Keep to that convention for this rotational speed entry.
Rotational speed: 1750 rpm
